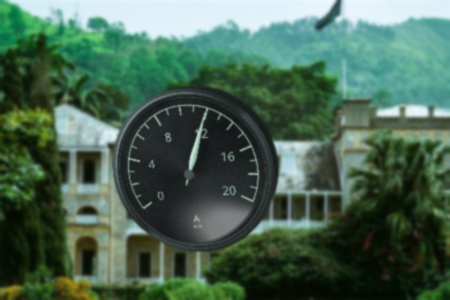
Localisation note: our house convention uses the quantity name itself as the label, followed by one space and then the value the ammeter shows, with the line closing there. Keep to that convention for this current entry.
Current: 12 A
